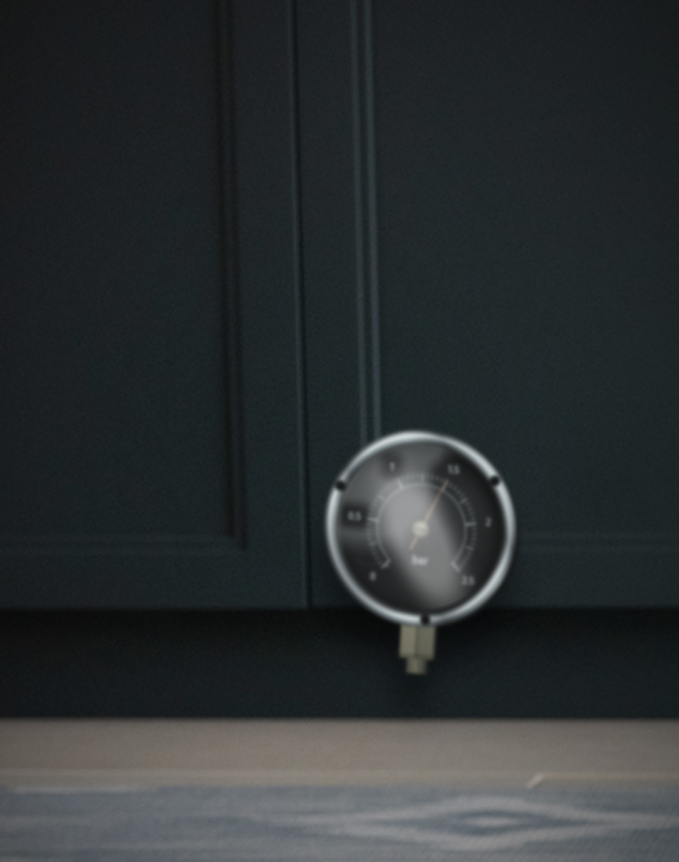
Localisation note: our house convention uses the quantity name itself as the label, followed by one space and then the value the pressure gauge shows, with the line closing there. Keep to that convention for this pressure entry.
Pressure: 1.5 bar
